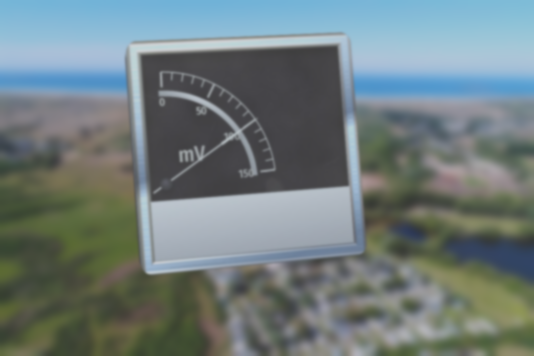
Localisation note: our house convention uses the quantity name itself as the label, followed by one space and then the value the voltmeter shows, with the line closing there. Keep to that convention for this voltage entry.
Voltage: 100 mV
